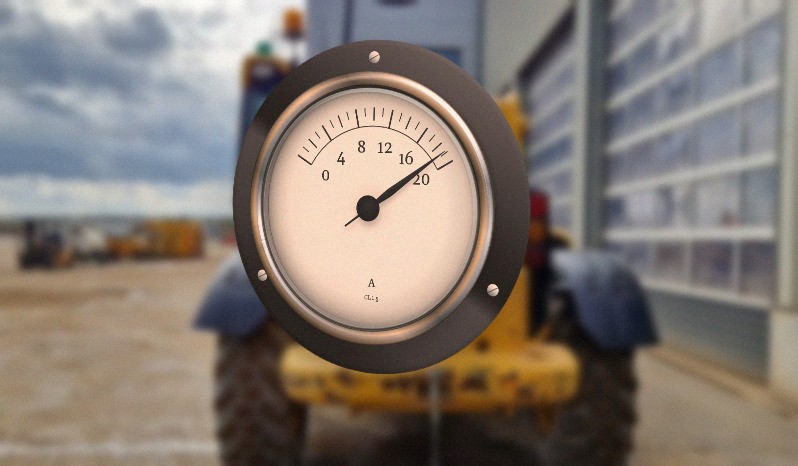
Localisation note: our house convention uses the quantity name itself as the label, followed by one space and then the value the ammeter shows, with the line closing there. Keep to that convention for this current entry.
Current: 19 A
